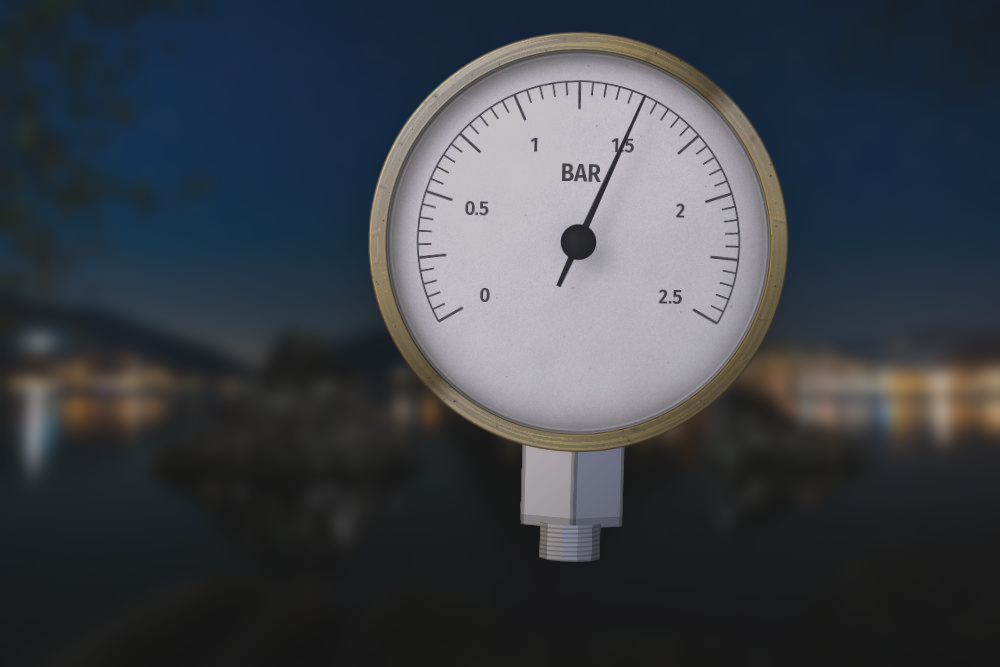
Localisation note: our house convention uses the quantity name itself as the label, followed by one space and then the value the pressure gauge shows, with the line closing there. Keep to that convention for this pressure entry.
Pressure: 1.5 bar
